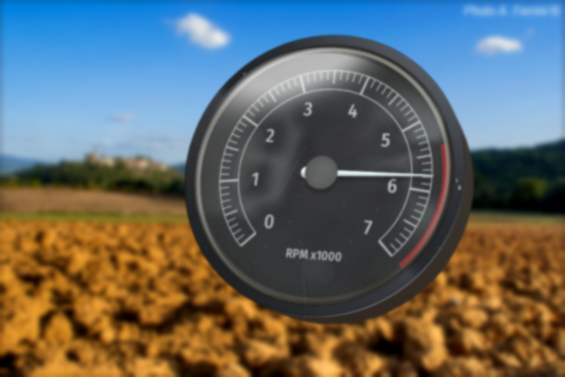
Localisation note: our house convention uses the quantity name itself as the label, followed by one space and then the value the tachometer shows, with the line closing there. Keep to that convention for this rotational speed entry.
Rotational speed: 5800 rpm
